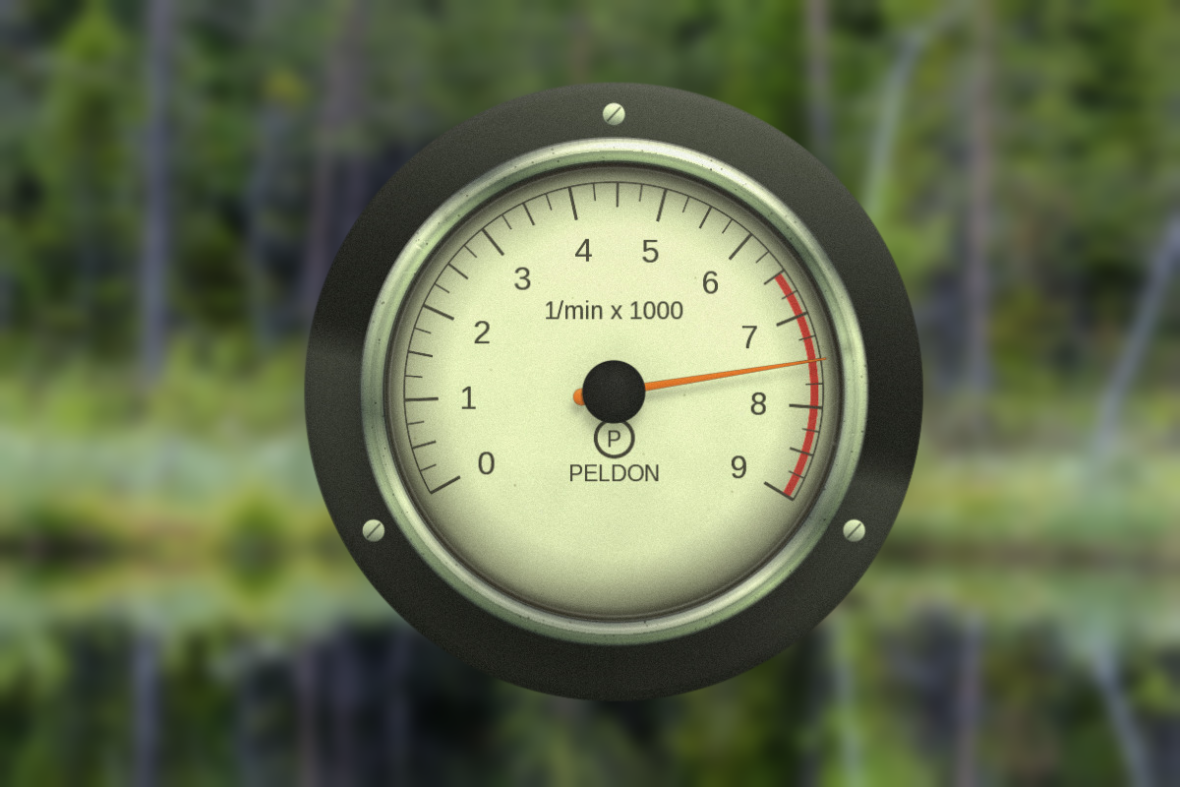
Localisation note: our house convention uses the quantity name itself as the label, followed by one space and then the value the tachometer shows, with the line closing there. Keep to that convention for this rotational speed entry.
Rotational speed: 7500 rpm
